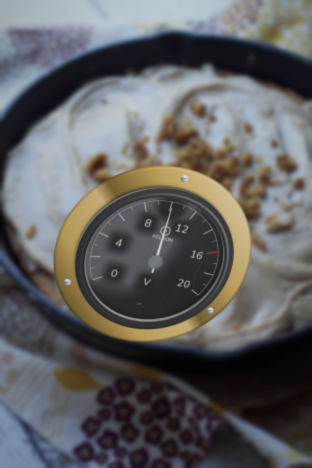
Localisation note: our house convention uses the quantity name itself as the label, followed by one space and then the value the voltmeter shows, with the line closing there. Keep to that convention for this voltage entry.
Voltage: 10 V
